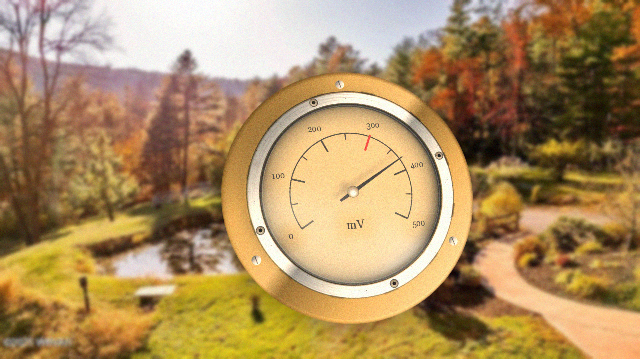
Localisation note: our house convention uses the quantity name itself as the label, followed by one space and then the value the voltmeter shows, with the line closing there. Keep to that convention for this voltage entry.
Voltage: 375 mV
